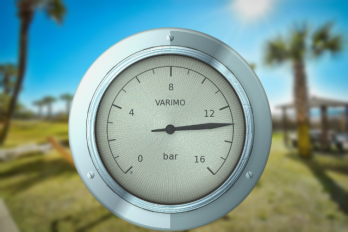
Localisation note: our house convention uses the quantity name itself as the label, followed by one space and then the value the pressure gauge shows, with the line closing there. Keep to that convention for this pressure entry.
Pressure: 13 bar
